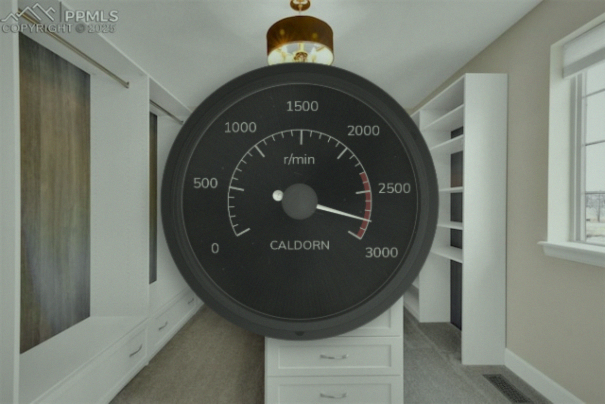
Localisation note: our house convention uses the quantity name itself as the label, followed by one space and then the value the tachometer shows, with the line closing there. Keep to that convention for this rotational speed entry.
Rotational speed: 2800 rpm
